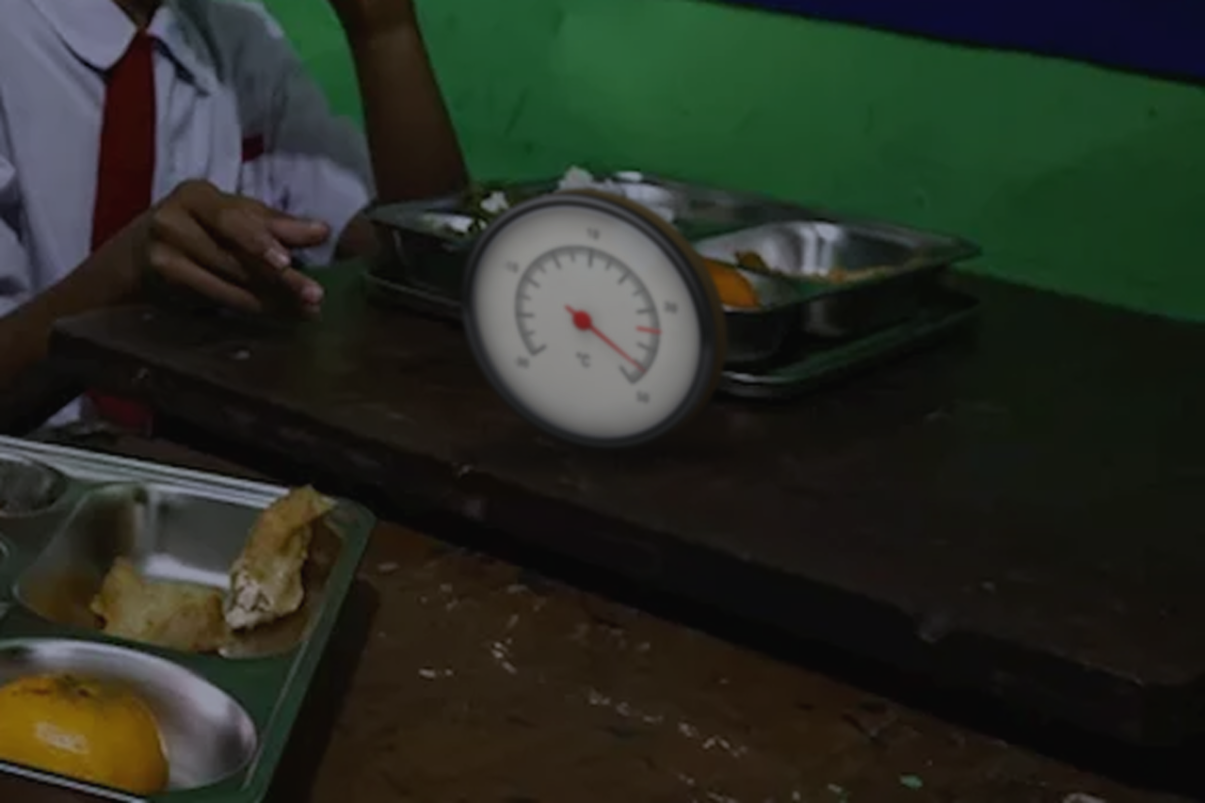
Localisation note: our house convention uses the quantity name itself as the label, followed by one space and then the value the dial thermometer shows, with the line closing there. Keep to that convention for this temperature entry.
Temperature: 45 °C
